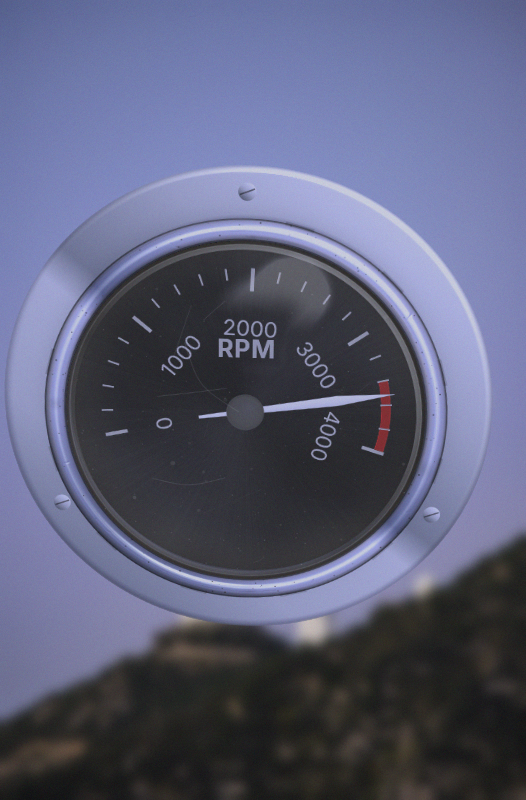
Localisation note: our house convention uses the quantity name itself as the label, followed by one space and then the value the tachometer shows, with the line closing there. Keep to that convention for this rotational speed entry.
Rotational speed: 3500 rpm
